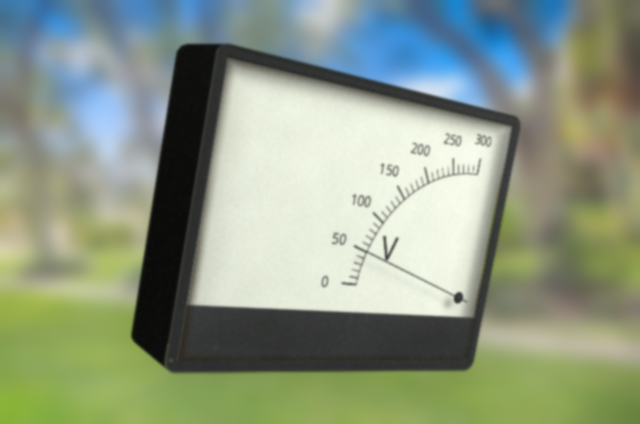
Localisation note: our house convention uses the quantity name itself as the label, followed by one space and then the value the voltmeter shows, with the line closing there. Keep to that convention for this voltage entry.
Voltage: 50 V
